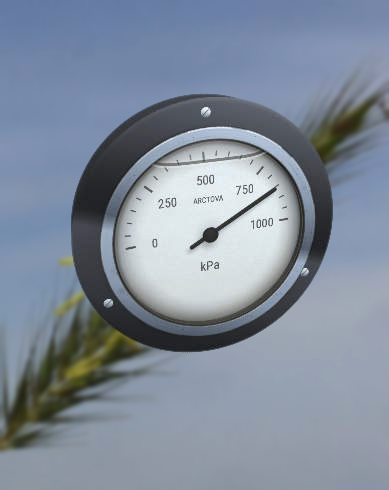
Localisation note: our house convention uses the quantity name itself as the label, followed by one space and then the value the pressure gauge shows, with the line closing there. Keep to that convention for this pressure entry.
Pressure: 850 kPa
